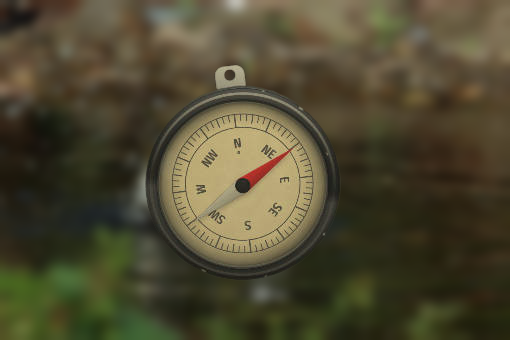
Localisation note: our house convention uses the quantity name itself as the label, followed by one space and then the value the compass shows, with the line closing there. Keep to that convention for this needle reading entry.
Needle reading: 60 °
